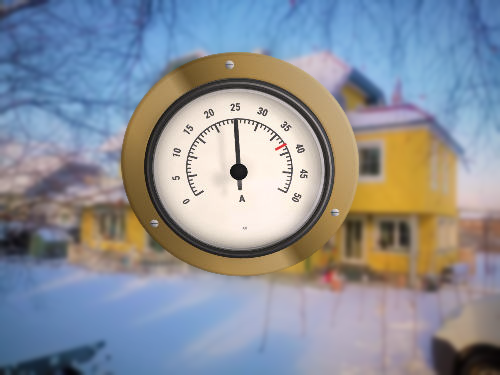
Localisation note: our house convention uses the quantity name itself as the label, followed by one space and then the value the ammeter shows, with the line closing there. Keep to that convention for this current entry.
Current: 25 A
